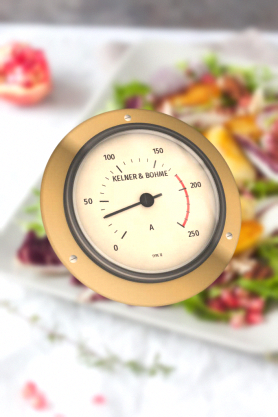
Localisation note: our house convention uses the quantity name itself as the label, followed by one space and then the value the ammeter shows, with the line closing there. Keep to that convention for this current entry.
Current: 30 A
